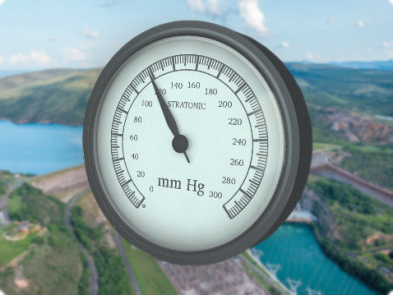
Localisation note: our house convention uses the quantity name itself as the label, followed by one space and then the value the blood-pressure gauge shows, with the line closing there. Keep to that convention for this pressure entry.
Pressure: 120 mmHg
